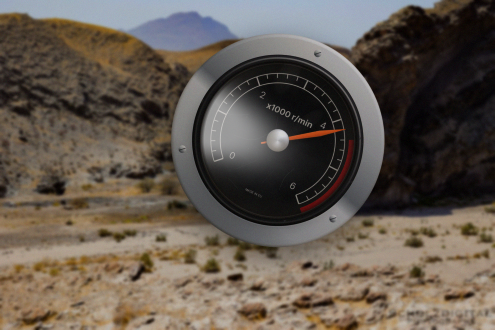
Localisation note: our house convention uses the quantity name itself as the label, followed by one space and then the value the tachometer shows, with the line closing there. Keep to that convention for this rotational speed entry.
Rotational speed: 4200 rpm
